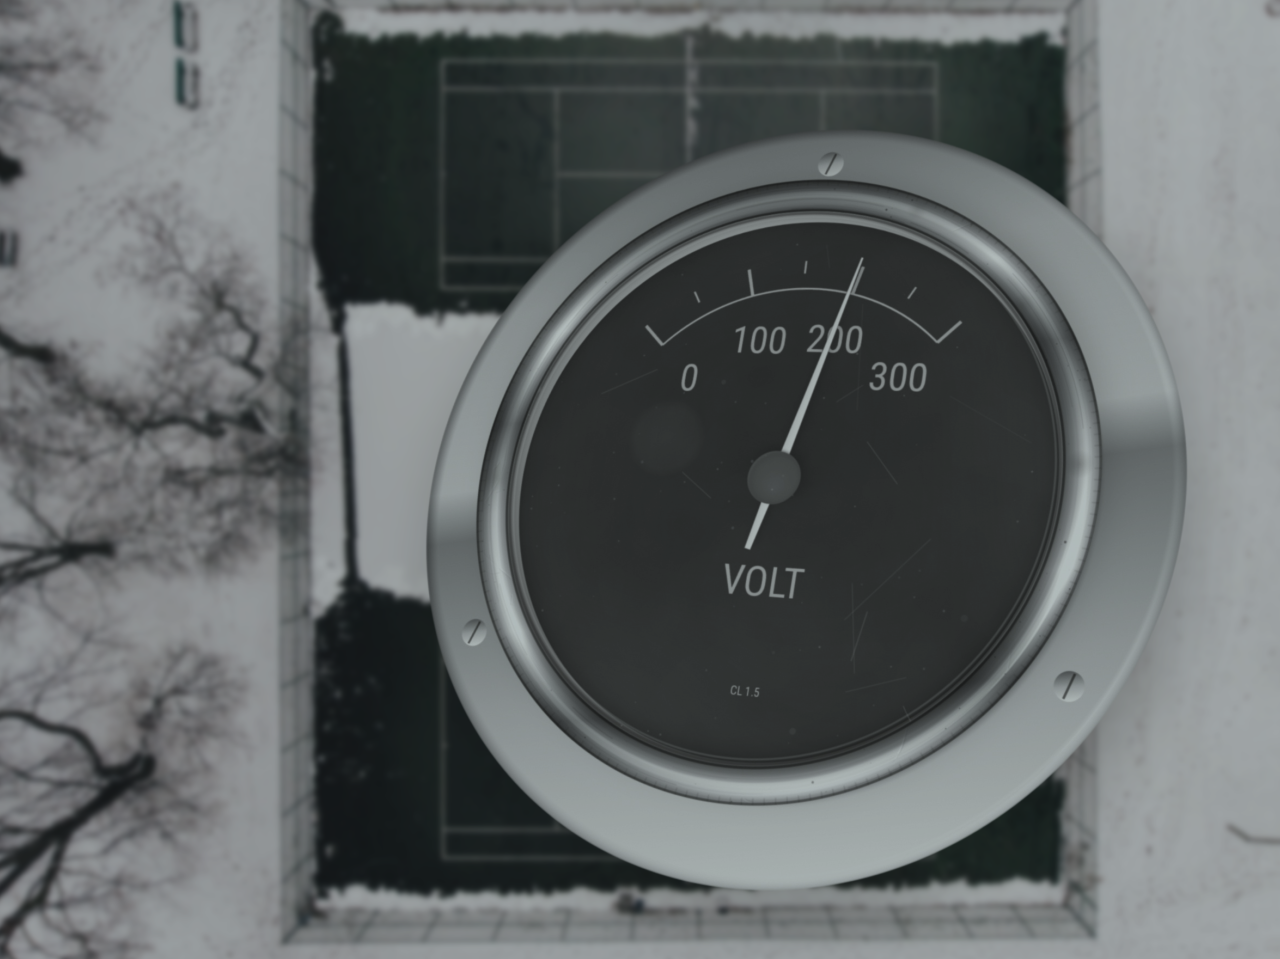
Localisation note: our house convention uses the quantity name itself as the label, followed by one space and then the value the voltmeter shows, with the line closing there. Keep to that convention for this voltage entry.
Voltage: 200 V
